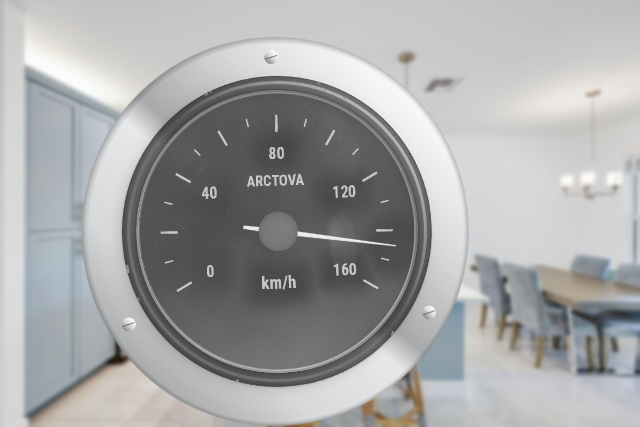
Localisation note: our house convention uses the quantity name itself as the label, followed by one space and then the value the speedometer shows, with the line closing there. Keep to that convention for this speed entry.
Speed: 145 km/h
